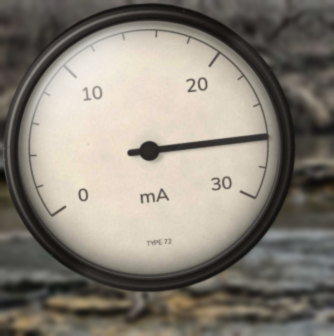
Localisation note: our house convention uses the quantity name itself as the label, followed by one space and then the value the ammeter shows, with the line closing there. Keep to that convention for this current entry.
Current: 26 mA
